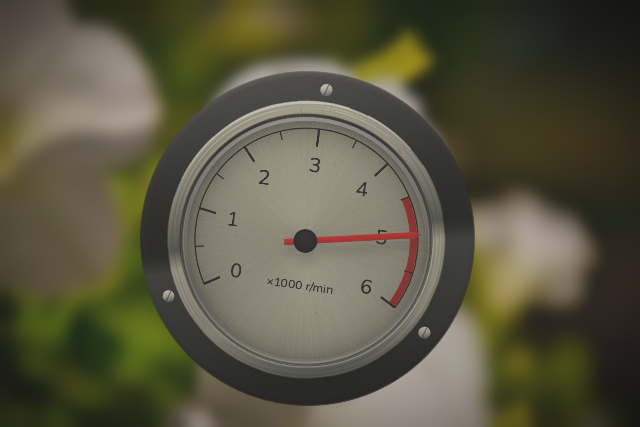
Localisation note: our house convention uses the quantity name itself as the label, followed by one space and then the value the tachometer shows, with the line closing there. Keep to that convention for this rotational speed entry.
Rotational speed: 5000 rpm
